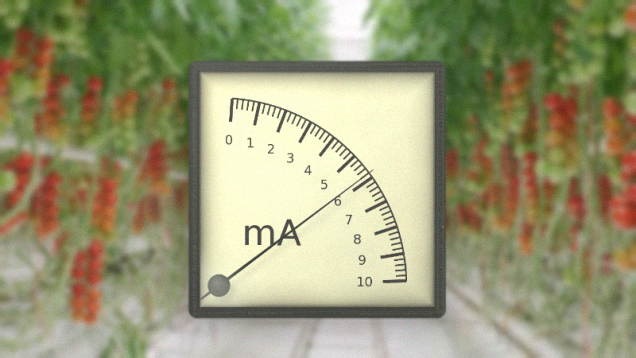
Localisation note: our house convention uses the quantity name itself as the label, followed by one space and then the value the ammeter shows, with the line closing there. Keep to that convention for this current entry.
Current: 5.8 mA
